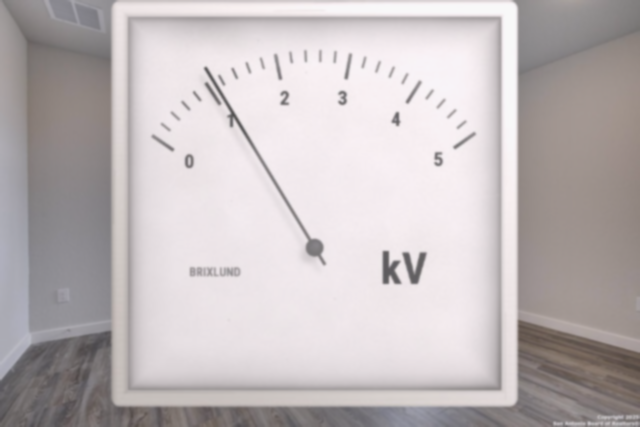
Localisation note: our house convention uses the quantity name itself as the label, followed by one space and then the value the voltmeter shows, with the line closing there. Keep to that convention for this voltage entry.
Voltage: 1.1 kV
